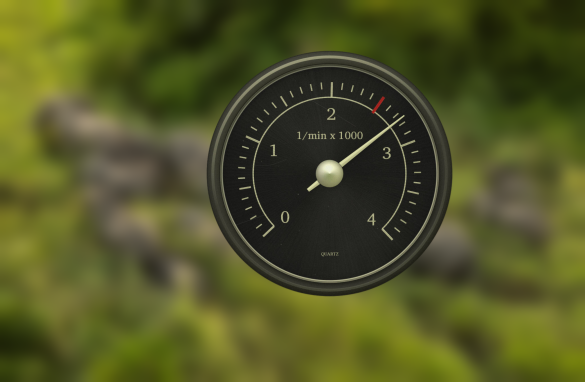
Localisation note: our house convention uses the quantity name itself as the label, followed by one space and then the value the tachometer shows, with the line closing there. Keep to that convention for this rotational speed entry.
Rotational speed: 2750 rpm
